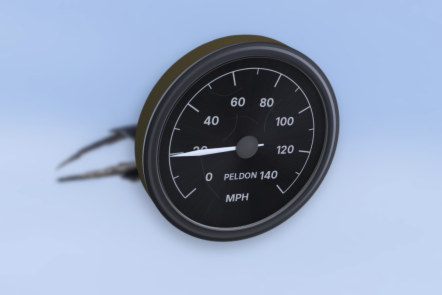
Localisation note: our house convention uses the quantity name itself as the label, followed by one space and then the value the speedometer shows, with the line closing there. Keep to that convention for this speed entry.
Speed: 20 mph
